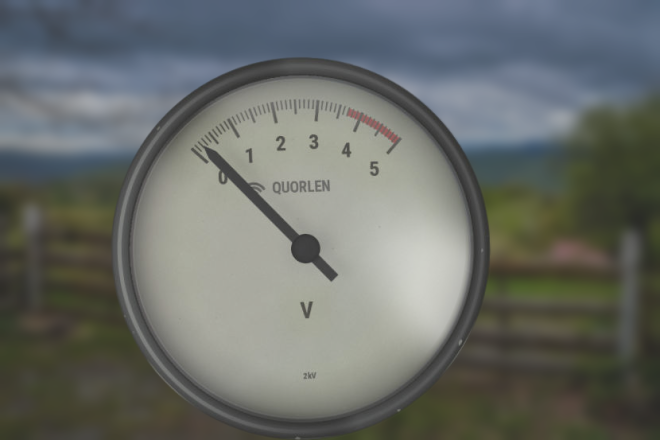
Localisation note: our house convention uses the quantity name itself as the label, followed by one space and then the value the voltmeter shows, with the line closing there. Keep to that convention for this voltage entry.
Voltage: 0.2 V
